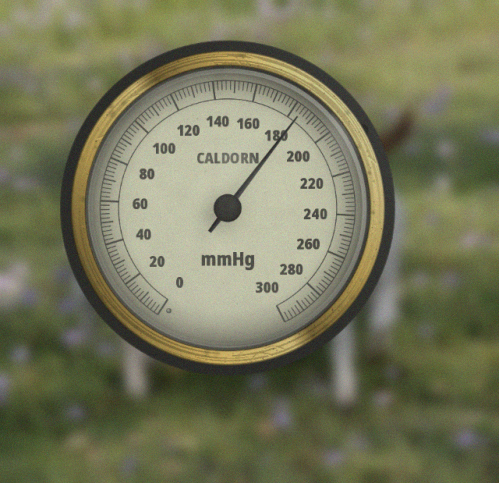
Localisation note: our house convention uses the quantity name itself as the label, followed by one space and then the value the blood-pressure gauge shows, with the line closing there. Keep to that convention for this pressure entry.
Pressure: 184 mmHg
